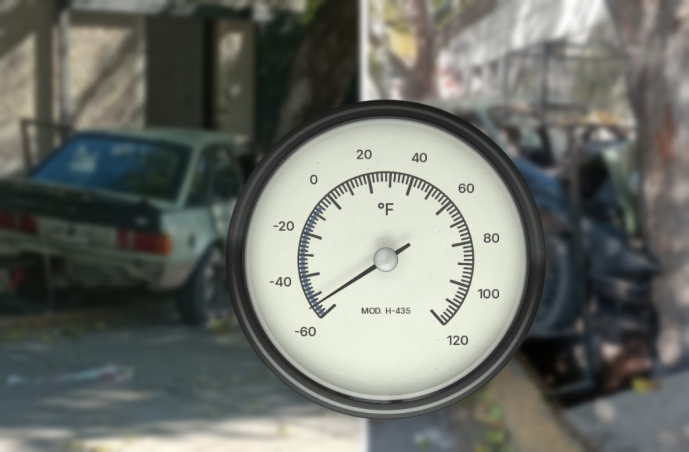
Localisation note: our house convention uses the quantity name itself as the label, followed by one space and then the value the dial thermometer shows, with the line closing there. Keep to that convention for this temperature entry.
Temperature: -54 °F
